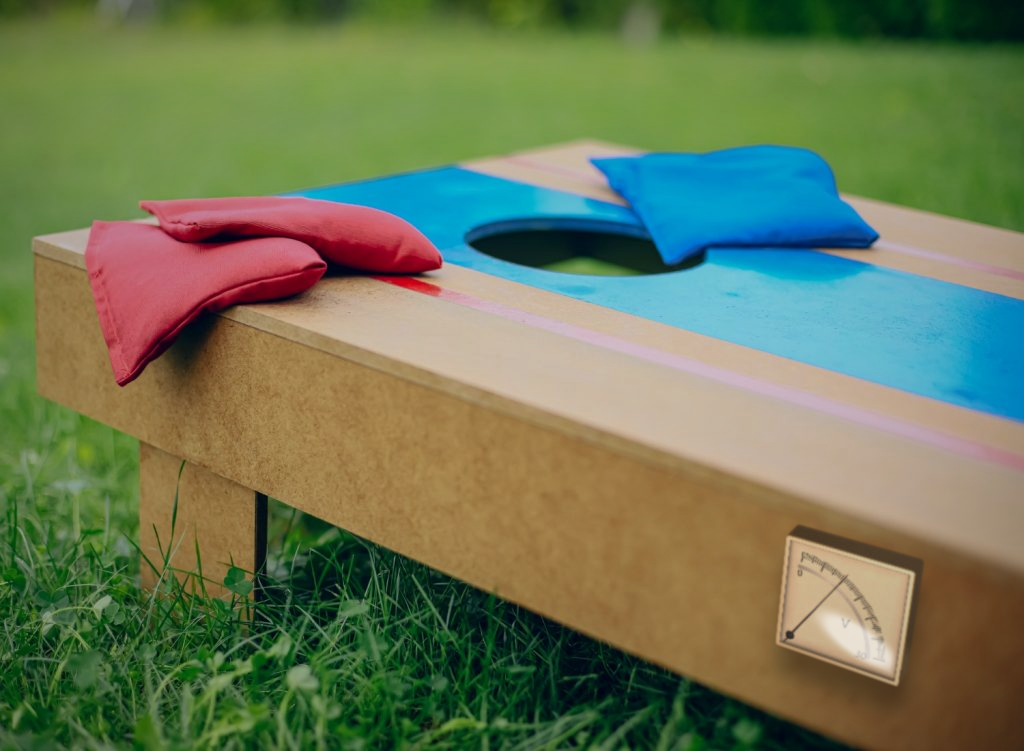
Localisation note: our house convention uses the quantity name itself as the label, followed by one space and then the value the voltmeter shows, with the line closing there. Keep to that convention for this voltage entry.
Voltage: 10 V
